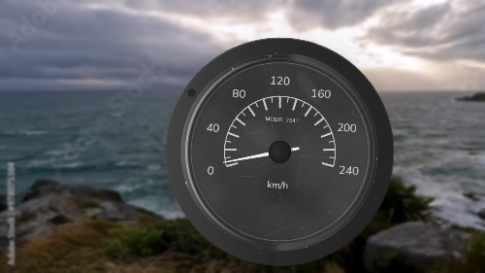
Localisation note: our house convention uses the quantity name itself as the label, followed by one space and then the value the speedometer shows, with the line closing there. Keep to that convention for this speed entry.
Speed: 5 km/h
